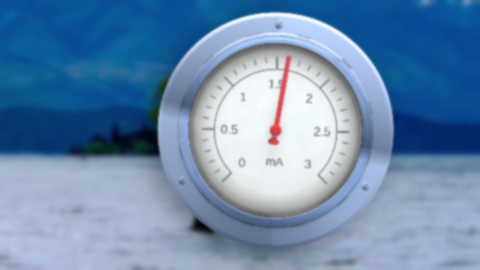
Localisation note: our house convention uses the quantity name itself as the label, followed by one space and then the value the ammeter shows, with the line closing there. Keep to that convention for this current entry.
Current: 1.6 mA
